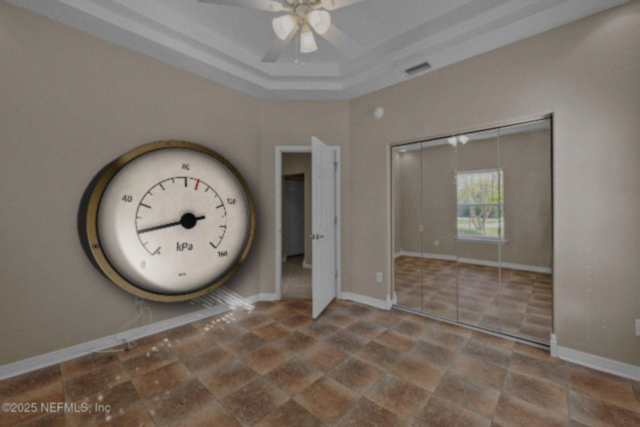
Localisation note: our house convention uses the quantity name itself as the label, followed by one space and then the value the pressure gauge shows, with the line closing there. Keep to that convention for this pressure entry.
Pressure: 20 kPa
